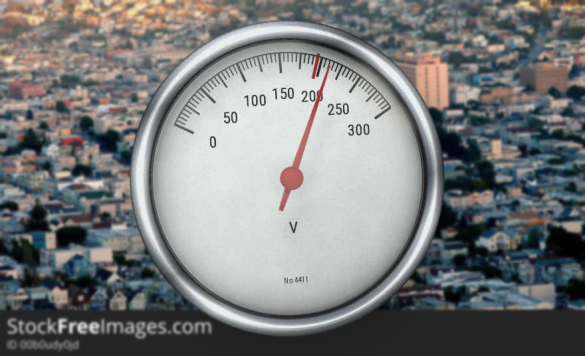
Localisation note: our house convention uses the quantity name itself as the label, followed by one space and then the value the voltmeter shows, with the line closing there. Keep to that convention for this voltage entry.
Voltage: 210 V
